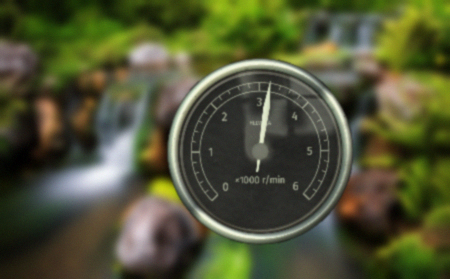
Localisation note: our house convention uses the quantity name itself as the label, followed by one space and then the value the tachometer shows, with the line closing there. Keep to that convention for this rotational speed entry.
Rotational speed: 3200 rpm
